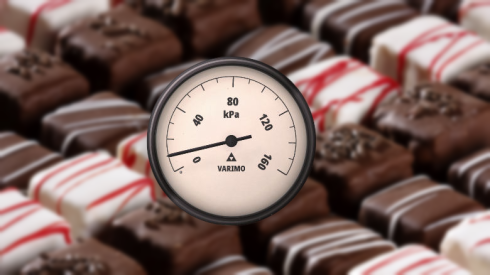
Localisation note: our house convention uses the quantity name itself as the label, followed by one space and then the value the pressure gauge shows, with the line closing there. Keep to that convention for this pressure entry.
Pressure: 10 kPa
